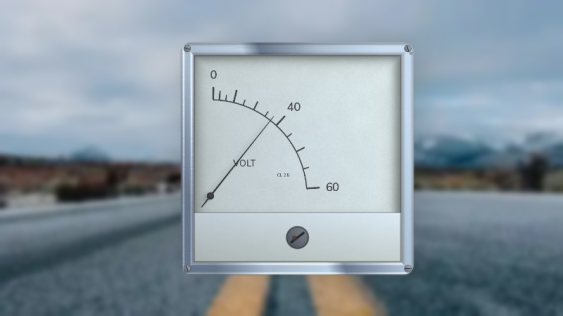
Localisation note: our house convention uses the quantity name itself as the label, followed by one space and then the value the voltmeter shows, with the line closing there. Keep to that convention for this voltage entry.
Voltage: 37.5 V
